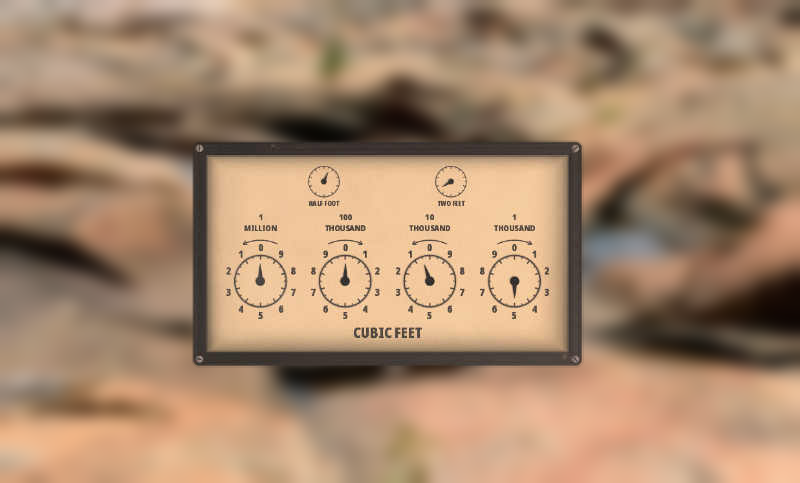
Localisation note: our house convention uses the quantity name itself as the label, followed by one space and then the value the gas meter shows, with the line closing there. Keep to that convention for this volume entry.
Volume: 500 ft³
